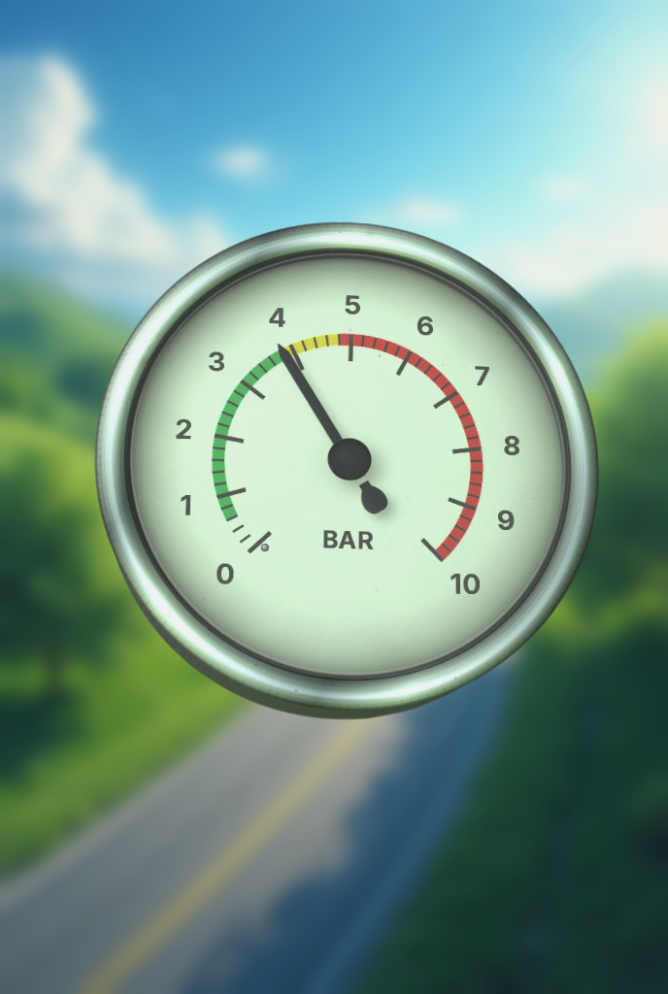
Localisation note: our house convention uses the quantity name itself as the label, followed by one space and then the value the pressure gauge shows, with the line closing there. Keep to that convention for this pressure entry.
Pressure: 3.8 bar
